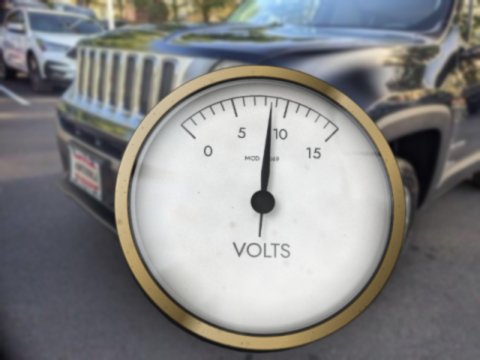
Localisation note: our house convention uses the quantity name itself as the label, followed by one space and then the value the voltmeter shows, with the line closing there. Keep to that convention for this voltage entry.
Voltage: 8.5 V
